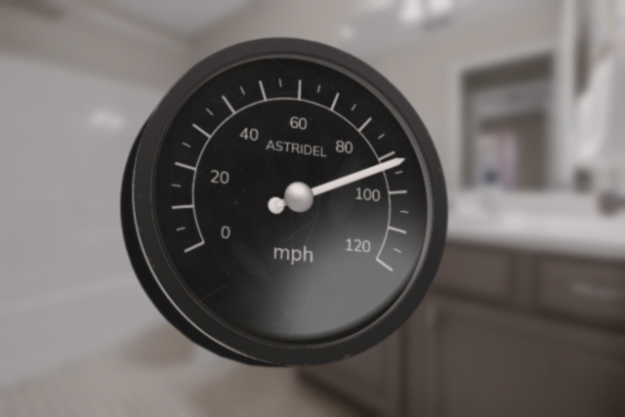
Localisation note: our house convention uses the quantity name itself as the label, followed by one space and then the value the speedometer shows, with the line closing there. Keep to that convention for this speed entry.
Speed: 92.5 mph
